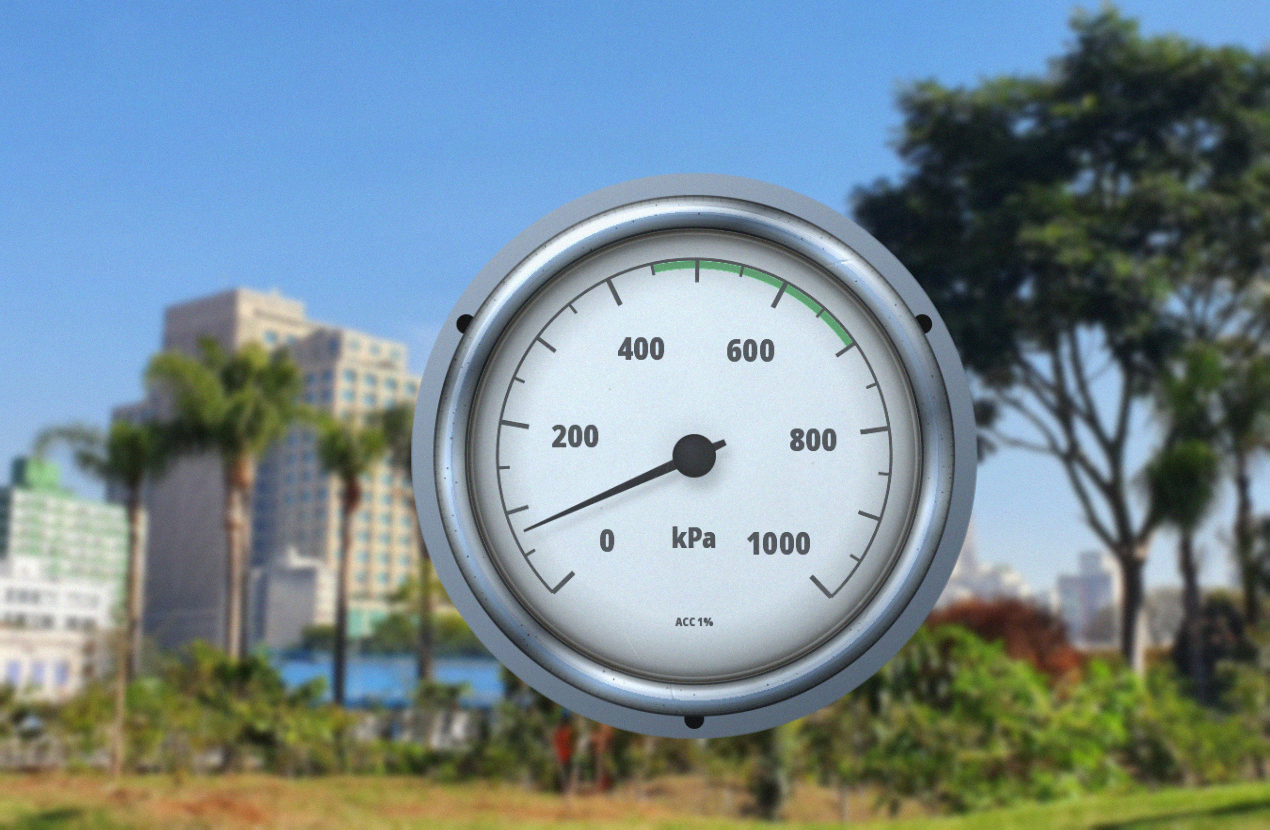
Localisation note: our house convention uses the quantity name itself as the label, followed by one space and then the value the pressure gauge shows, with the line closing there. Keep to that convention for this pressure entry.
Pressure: 75 kPa
